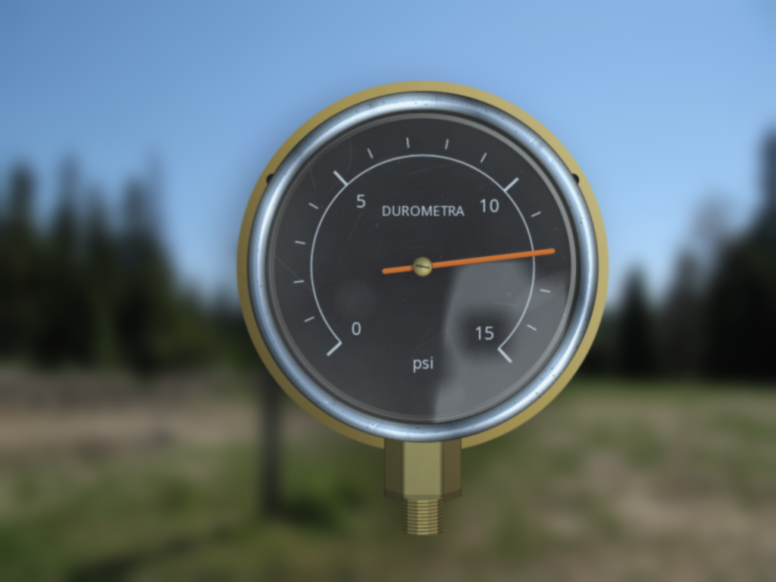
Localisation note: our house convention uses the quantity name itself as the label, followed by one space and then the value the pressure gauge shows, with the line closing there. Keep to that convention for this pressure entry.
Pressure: 12 psi
